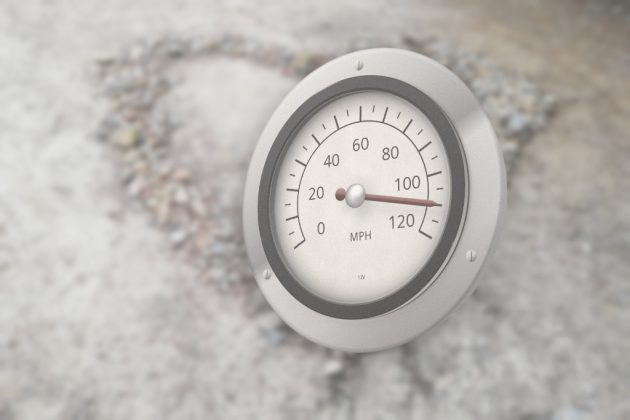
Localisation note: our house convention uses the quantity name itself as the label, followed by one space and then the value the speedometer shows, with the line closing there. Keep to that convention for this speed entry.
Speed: 110 mph
